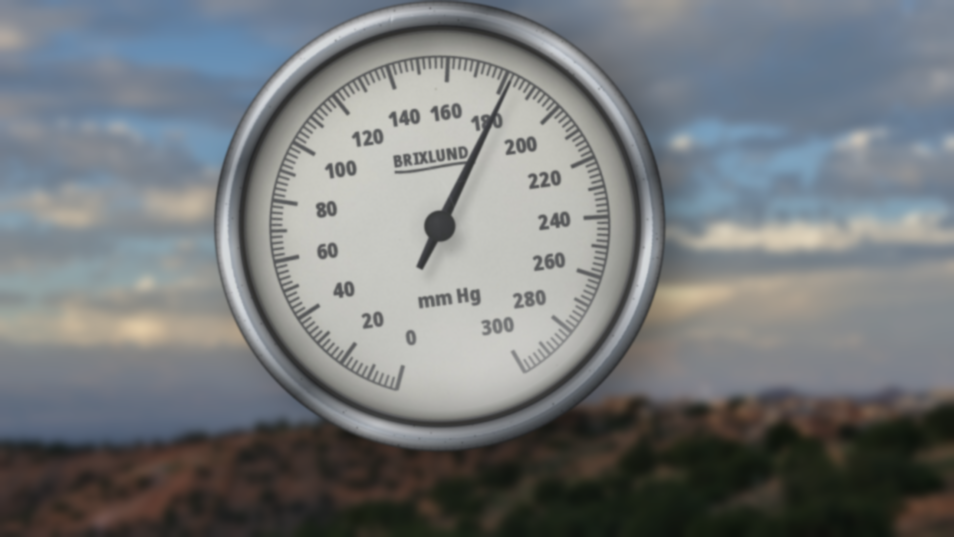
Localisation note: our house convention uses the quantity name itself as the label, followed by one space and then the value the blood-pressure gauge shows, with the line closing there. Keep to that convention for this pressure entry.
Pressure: 182 mmHg
